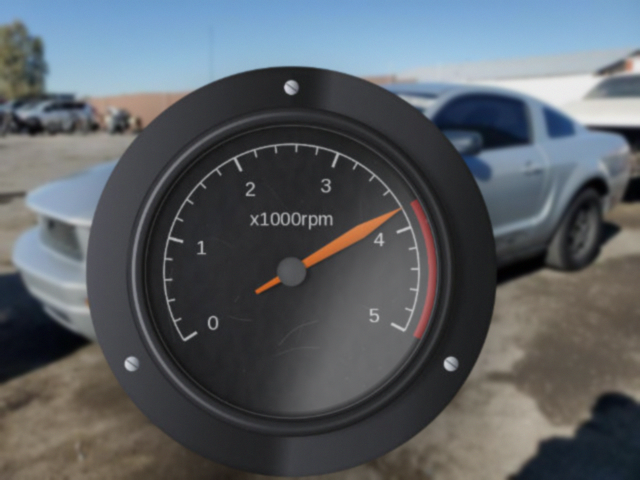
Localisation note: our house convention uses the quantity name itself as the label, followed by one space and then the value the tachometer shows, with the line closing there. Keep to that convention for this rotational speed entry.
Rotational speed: 3800 rpm
